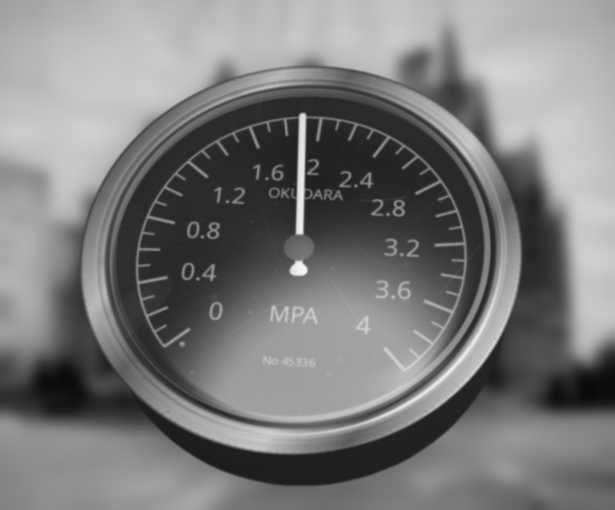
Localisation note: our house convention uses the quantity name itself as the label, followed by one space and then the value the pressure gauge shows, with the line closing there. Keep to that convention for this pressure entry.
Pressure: 1.9 MPa
